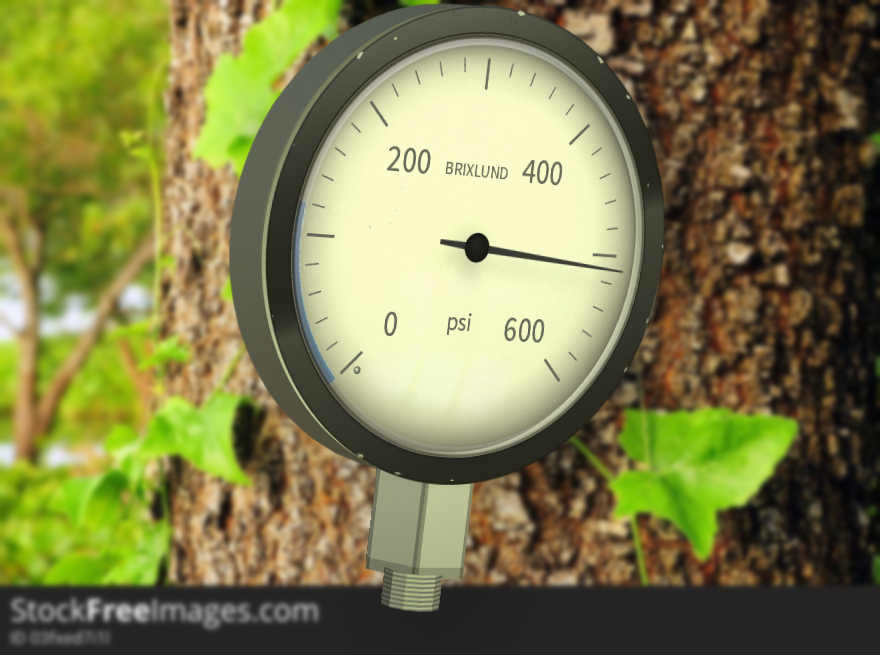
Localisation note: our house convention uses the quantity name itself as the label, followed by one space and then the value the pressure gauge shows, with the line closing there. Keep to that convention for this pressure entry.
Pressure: 510 psi
